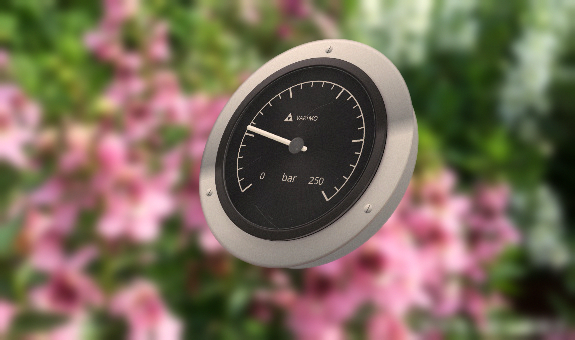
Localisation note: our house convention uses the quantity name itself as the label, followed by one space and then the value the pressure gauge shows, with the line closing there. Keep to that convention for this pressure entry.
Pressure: 55 bar
